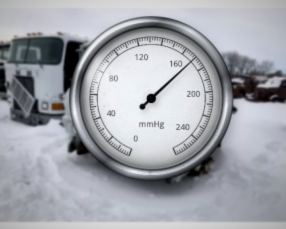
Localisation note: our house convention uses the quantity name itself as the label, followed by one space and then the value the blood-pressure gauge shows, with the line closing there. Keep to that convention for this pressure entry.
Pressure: 170 mmHg
